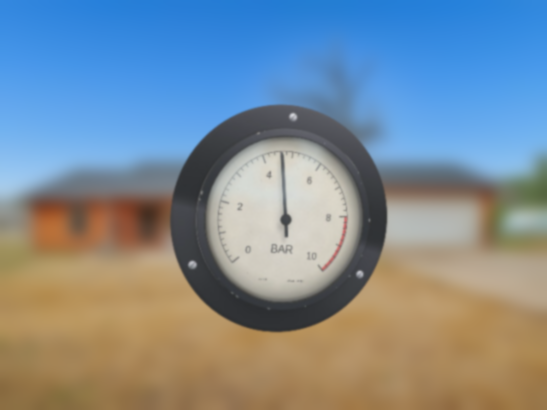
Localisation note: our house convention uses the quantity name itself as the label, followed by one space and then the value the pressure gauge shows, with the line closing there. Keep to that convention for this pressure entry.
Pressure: 4.6 bar
